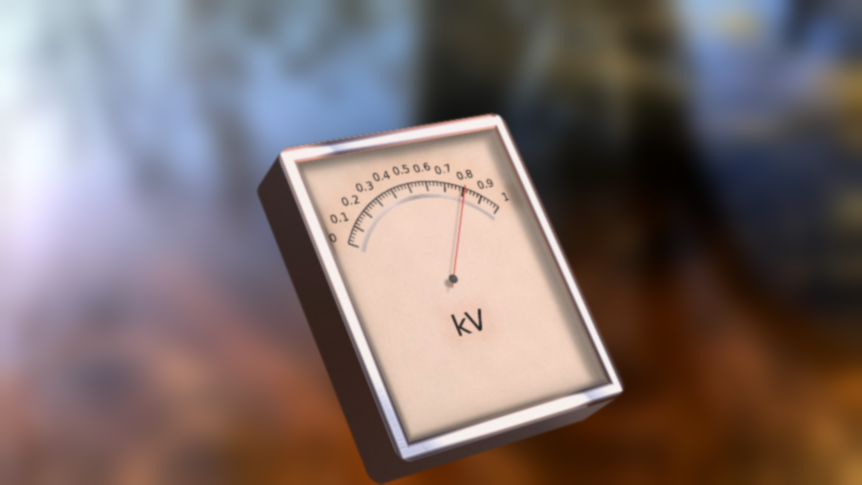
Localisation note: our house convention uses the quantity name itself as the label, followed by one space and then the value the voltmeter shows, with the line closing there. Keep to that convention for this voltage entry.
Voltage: 0.8 kV
